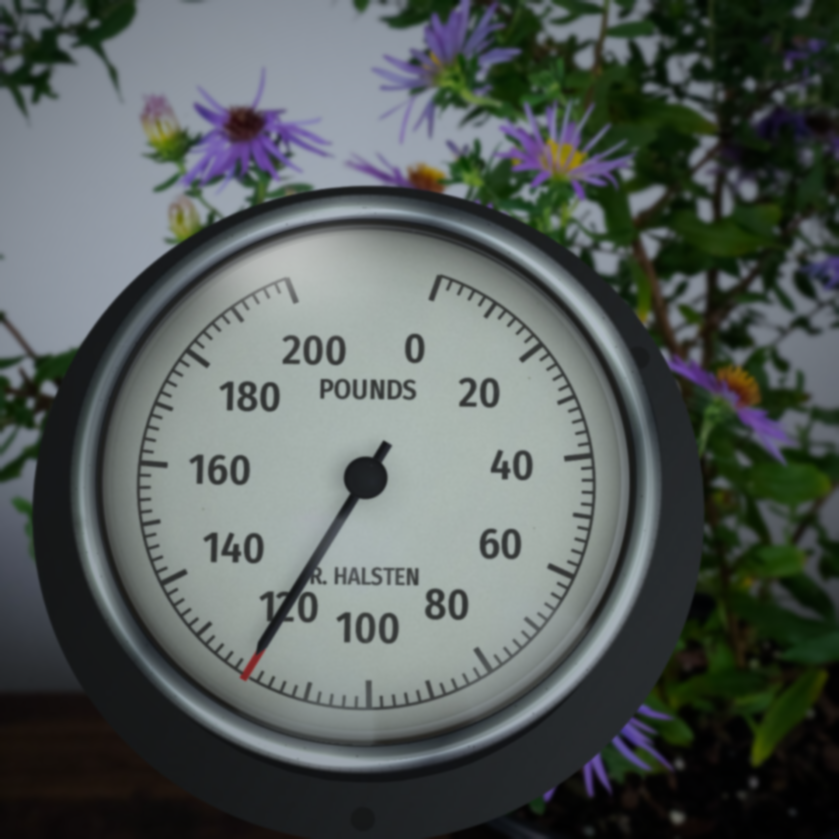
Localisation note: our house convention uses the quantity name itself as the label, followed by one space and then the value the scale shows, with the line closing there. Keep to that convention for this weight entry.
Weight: 120 lb
